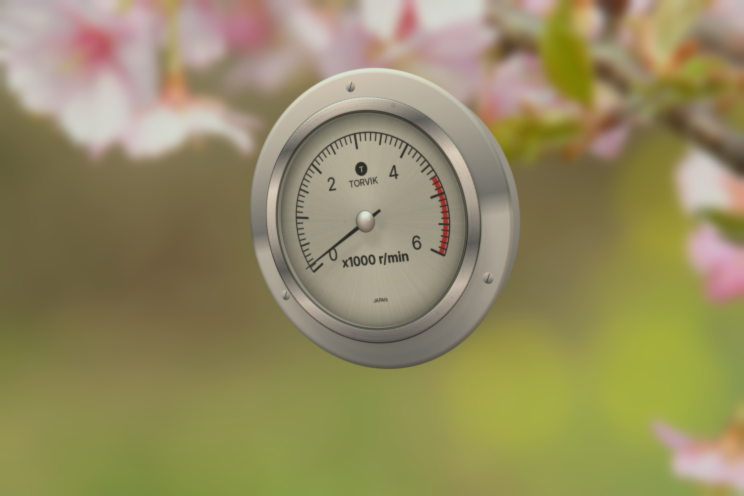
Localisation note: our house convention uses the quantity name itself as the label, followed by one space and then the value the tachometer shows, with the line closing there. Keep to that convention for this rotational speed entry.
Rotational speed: 100 rpm
